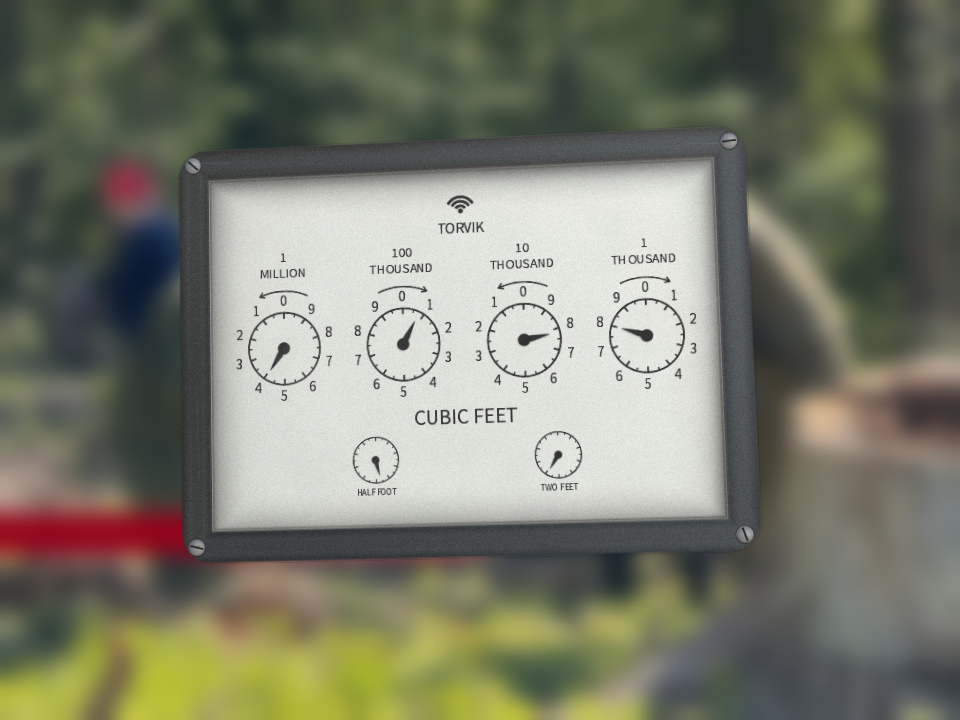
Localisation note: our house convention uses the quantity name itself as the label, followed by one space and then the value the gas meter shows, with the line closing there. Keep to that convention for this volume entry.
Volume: 407800 ft³
